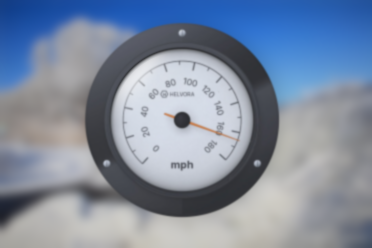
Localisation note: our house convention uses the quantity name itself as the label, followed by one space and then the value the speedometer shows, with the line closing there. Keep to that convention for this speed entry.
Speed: 165 mph
